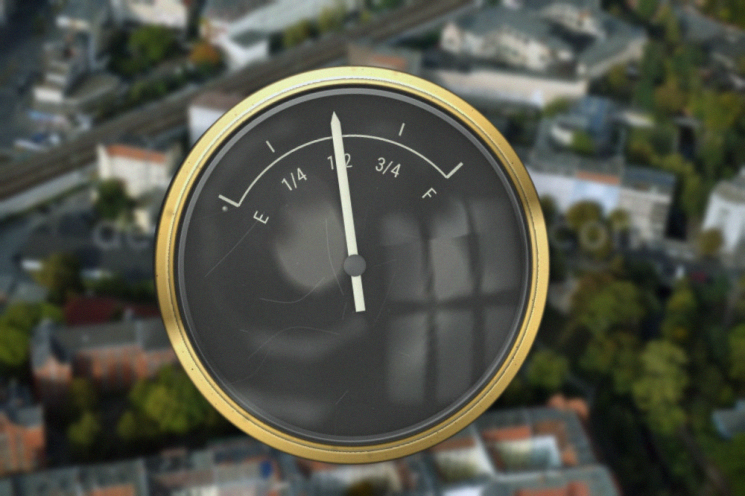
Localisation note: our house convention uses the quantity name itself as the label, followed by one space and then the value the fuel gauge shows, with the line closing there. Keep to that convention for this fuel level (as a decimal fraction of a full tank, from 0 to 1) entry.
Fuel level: 0.5
